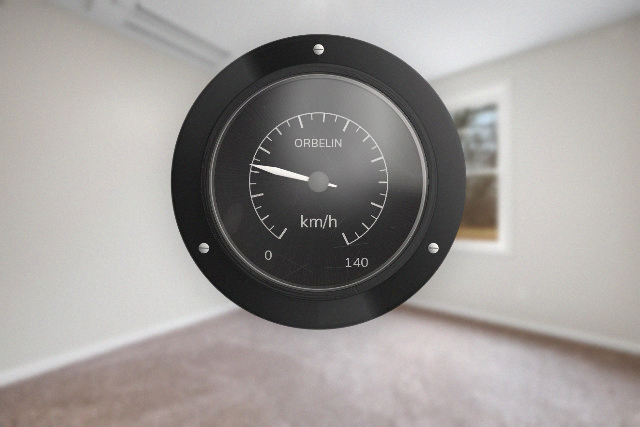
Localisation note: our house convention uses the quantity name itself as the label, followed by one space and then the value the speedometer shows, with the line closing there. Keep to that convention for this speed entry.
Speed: 32.5 km/h
